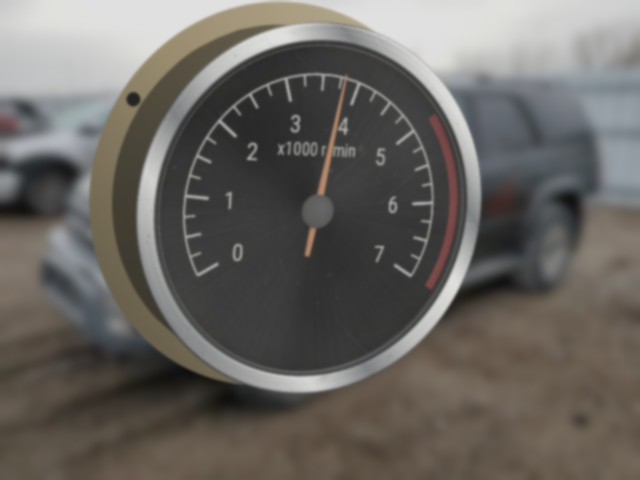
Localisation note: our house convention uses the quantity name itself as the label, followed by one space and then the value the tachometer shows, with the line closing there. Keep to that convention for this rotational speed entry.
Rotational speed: 3750 rpm
